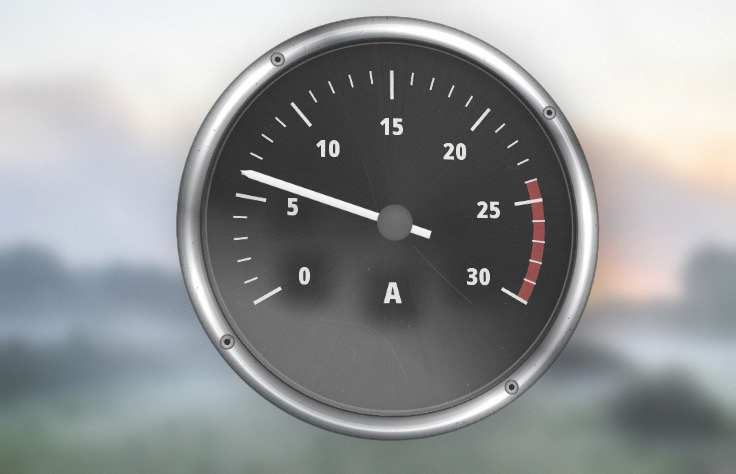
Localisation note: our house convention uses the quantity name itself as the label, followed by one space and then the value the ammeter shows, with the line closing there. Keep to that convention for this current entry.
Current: 6 A
